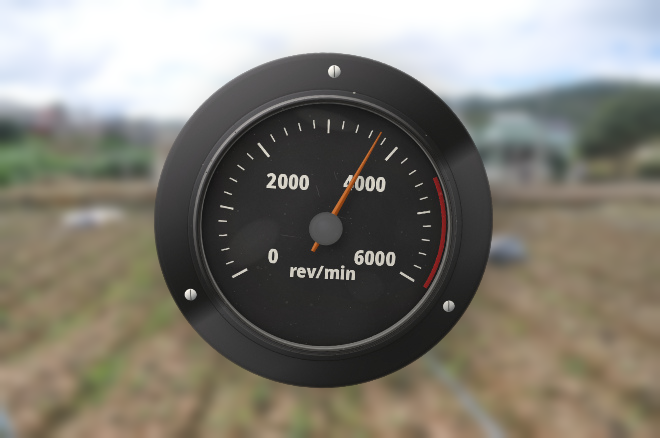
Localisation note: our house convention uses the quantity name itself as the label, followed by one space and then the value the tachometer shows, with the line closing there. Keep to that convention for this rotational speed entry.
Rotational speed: 3700 rpm
